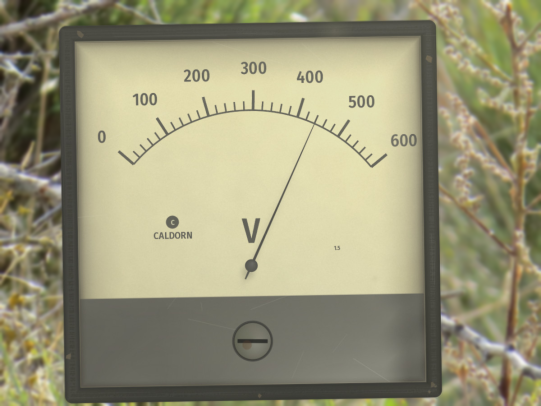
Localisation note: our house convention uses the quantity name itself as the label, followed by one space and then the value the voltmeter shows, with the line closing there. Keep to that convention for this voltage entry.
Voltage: 440 V
